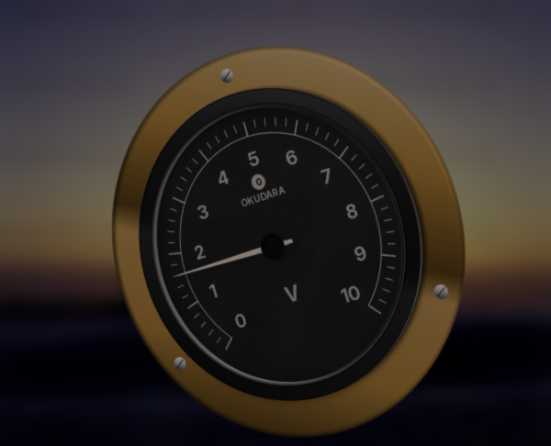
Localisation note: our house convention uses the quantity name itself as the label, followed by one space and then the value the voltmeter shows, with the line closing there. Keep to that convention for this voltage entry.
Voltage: 1.6 V
